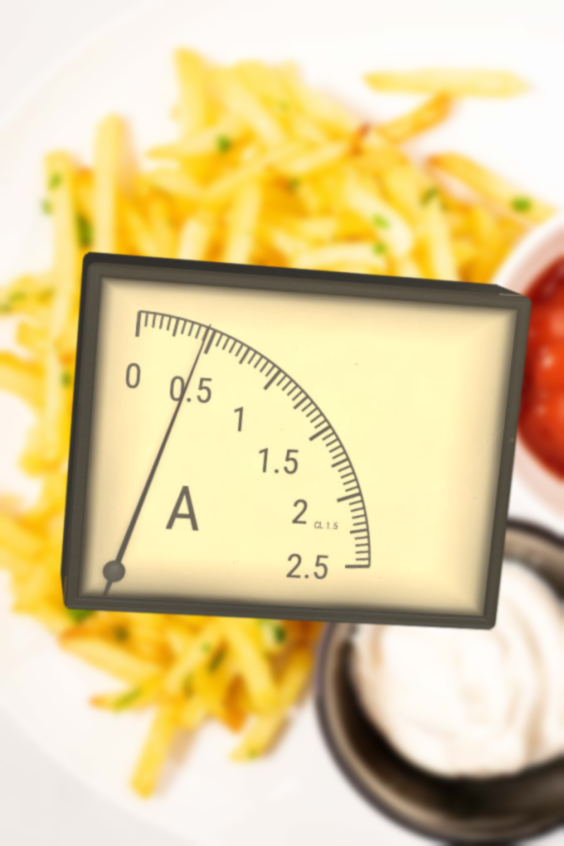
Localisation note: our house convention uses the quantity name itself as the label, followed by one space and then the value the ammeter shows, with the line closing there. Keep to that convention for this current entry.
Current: 0.45 A
